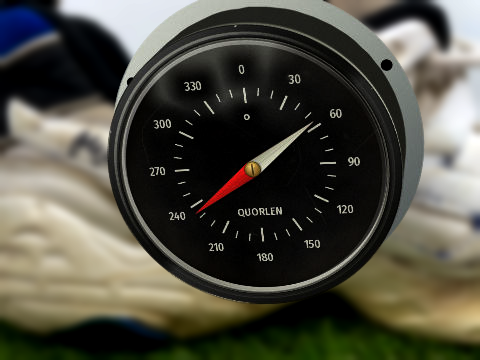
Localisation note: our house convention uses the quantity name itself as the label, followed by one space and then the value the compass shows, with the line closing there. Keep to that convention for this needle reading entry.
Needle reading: 235 °
